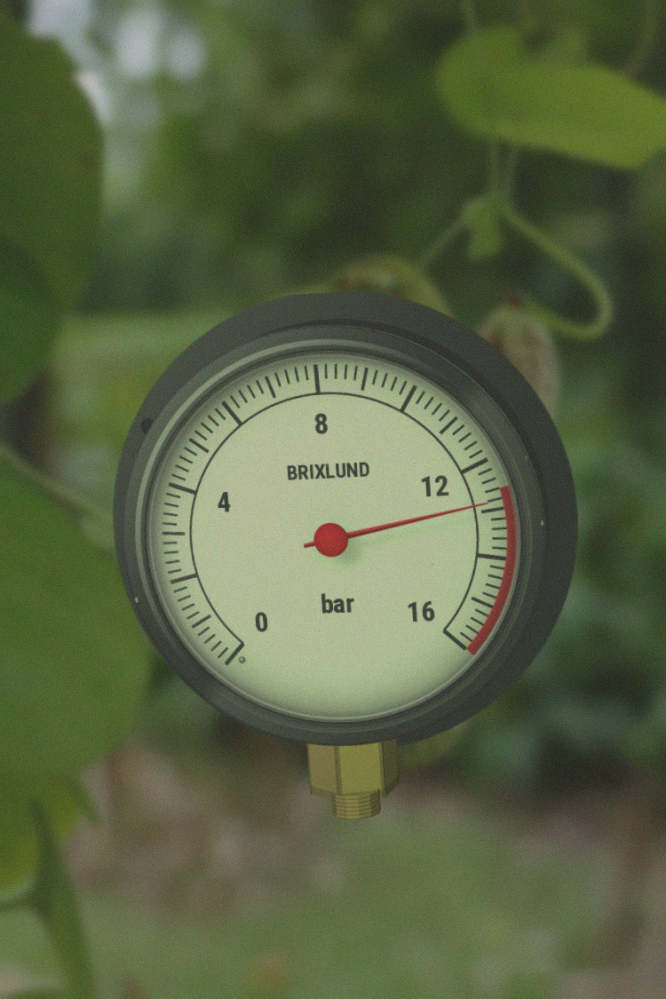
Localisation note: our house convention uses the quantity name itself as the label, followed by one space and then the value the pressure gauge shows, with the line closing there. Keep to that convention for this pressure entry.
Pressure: 12.8 bar
